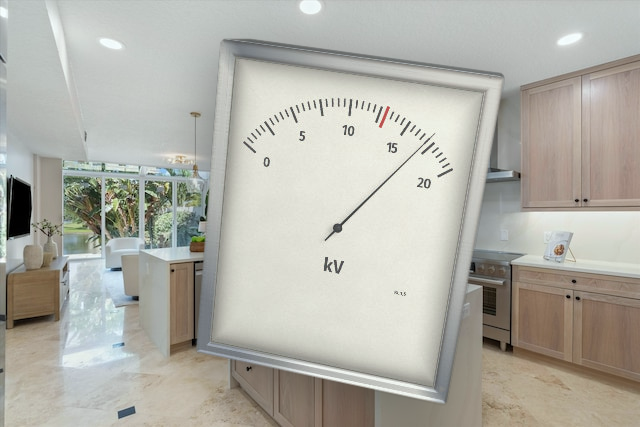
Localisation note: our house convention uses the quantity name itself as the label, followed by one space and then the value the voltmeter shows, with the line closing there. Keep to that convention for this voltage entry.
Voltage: 17 kV
